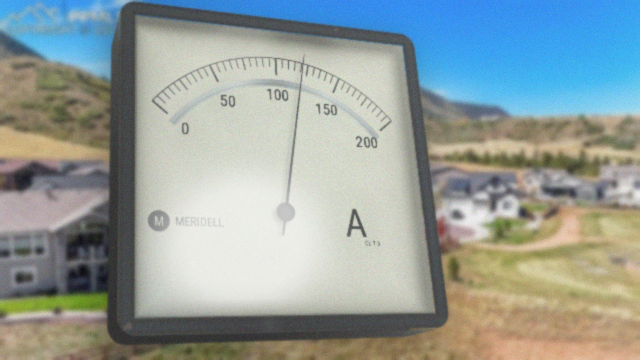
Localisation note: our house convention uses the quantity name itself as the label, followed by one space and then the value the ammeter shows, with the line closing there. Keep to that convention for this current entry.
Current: 120 A
